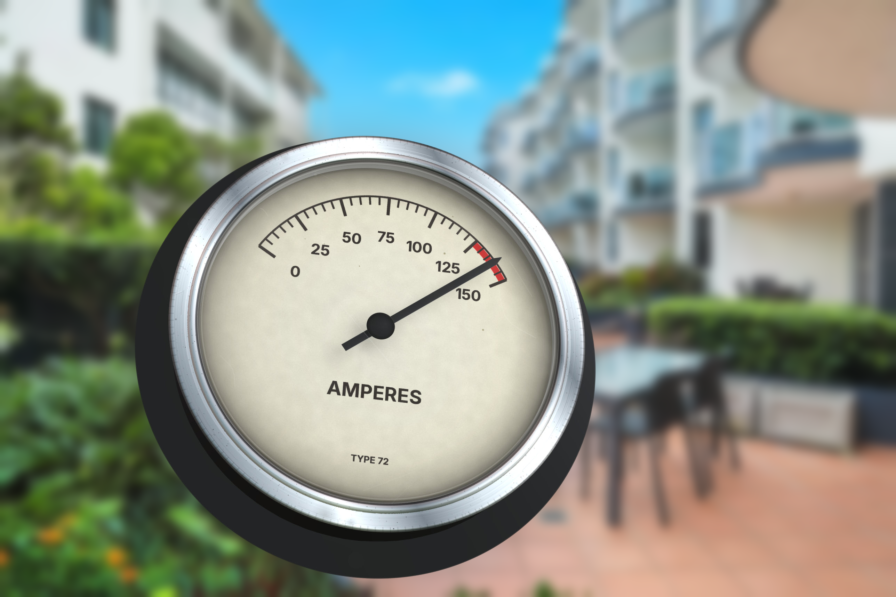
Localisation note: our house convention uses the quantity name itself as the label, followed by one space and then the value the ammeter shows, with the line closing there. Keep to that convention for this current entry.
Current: 140 A
